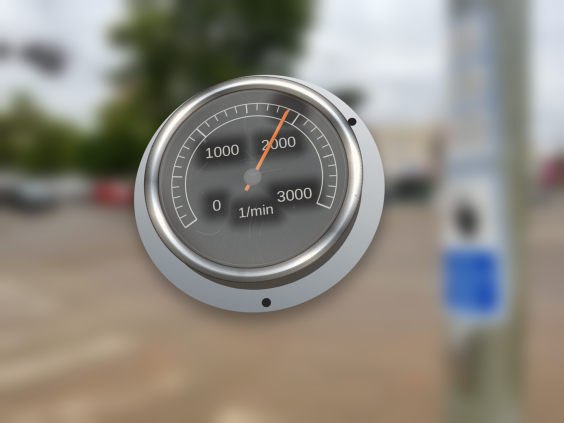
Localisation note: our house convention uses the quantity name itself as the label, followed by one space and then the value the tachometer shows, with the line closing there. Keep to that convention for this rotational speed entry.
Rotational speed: 1900 rpm
